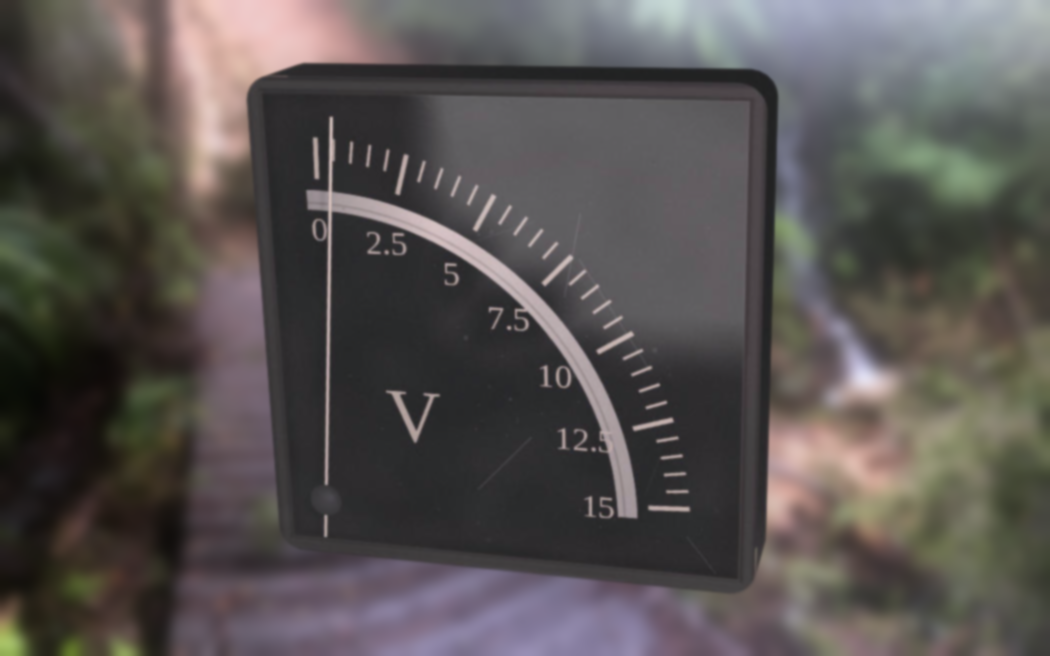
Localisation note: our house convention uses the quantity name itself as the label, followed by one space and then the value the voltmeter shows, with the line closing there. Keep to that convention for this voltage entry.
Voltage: 0.5 V
